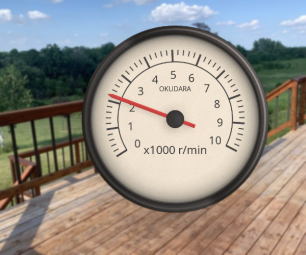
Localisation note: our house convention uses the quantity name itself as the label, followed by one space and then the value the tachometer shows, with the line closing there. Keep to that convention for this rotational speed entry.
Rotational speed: 2200 rpm
